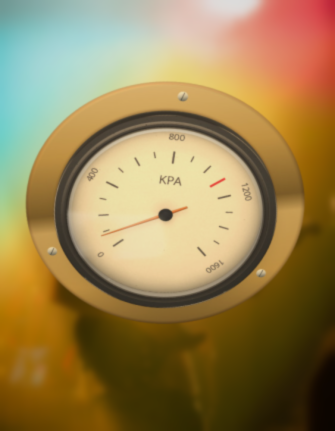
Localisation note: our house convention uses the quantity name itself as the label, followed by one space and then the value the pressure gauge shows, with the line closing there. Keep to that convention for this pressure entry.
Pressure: 100 kPa
